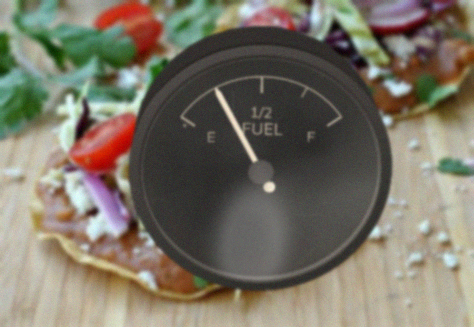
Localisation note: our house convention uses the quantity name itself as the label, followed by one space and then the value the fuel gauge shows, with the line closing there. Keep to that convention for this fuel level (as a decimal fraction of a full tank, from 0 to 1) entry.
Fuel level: 0.25
